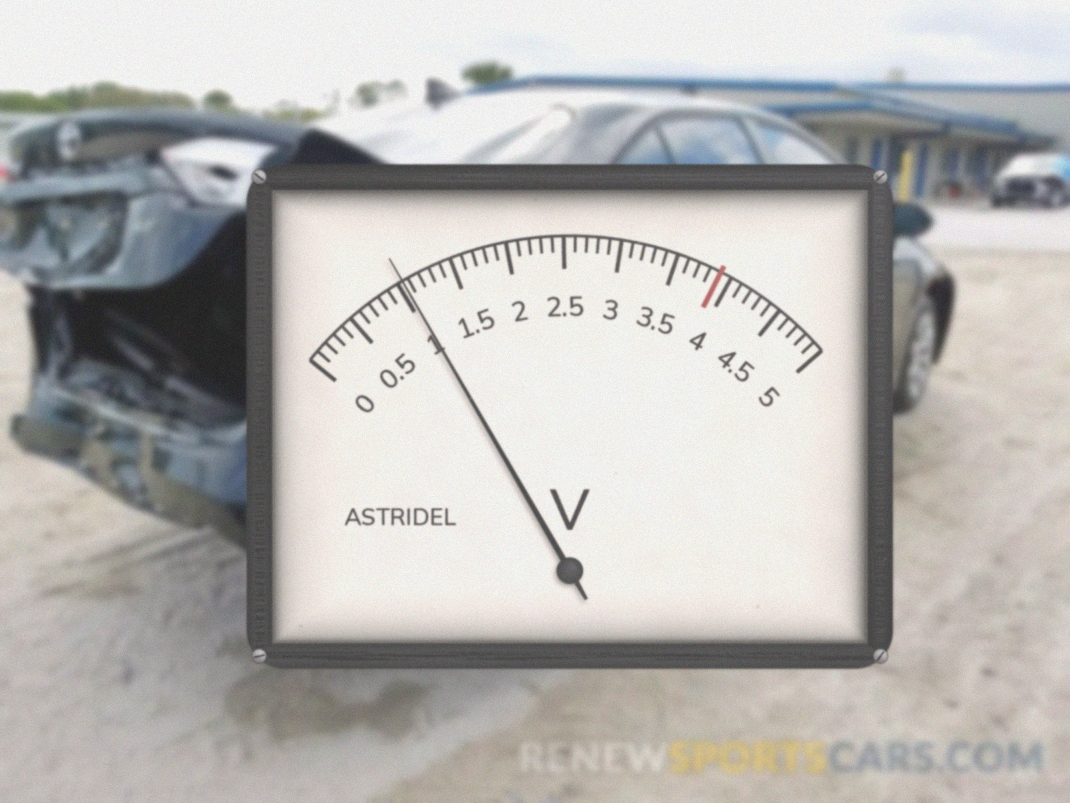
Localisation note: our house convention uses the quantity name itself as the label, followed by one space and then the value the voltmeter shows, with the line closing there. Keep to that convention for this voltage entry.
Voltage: 1.05 V
